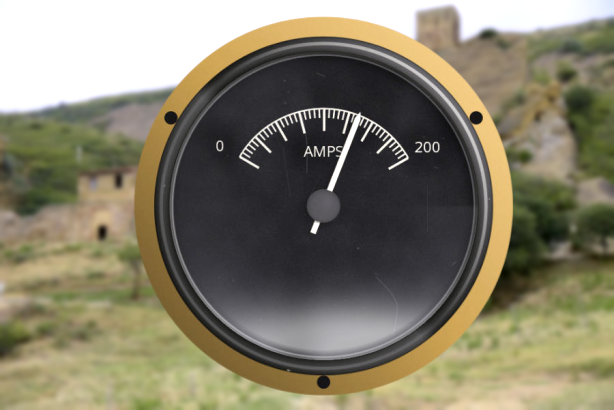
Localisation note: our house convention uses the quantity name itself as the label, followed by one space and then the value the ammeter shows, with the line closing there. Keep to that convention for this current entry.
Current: 135 A
